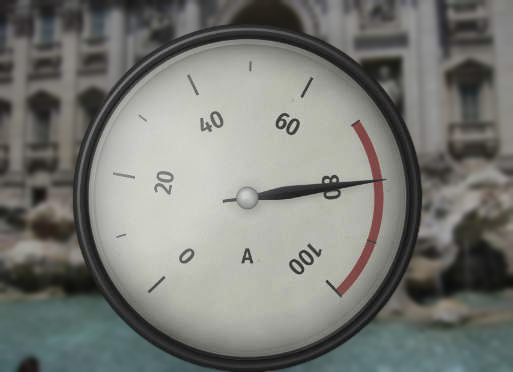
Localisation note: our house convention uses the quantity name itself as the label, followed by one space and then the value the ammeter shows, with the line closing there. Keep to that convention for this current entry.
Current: 80 A
